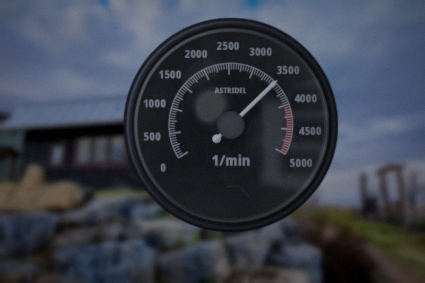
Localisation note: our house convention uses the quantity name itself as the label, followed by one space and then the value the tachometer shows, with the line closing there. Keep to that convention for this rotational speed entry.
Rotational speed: 3500 rpm
